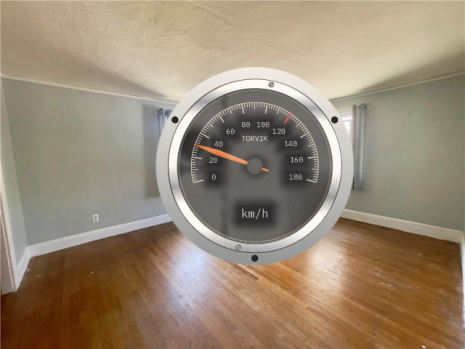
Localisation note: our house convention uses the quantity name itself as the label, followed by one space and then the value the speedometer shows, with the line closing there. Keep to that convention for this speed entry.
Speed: 30 km/h
